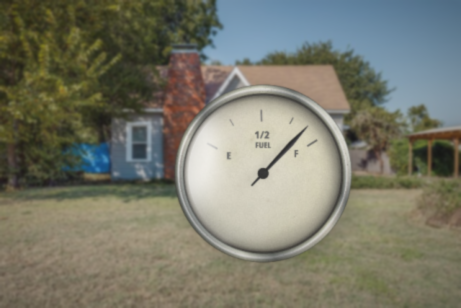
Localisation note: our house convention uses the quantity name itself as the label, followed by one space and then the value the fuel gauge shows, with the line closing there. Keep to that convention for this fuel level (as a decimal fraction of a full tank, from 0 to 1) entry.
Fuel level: 0.875
